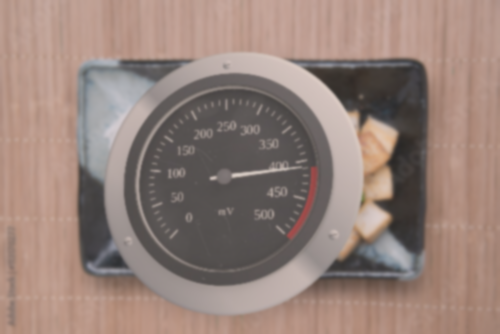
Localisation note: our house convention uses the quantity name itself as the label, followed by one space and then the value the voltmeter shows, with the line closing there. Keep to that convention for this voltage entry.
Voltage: 410 mV
